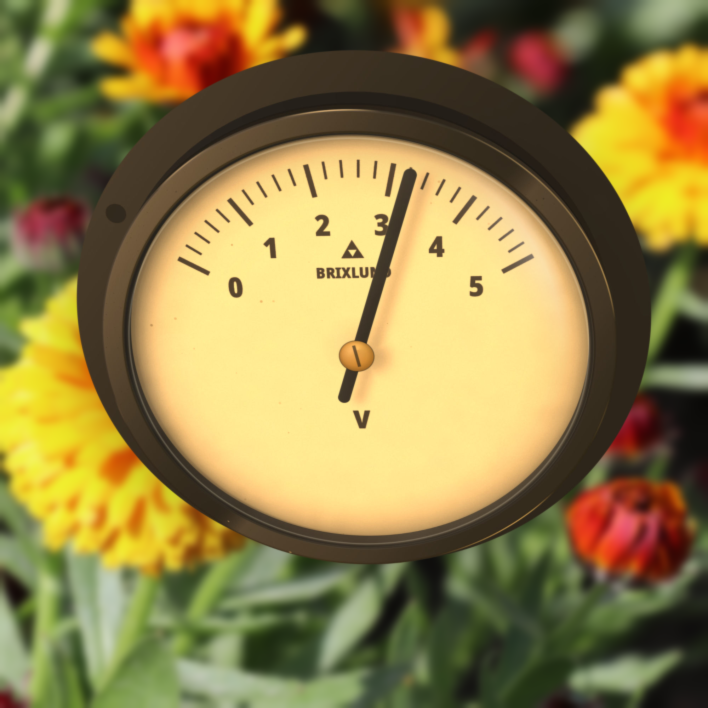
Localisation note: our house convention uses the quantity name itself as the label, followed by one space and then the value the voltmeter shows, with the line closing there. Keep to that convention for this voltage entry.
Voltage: 3.2 V
